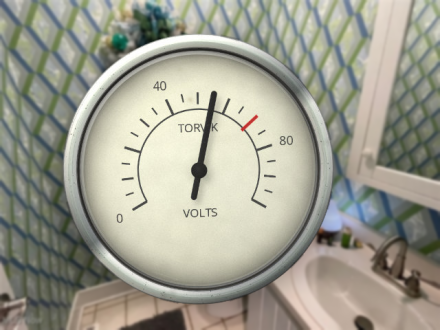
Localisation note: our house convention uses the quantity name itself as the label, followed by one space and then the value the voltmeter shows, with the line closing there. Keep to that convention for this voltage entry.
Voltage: 55 V
